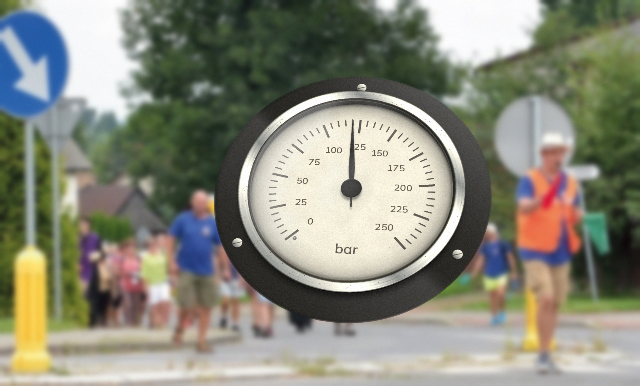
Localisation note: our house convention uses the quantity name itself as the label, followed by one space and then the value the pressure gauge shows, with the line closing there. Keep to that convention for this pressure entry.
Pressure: 120 bar
